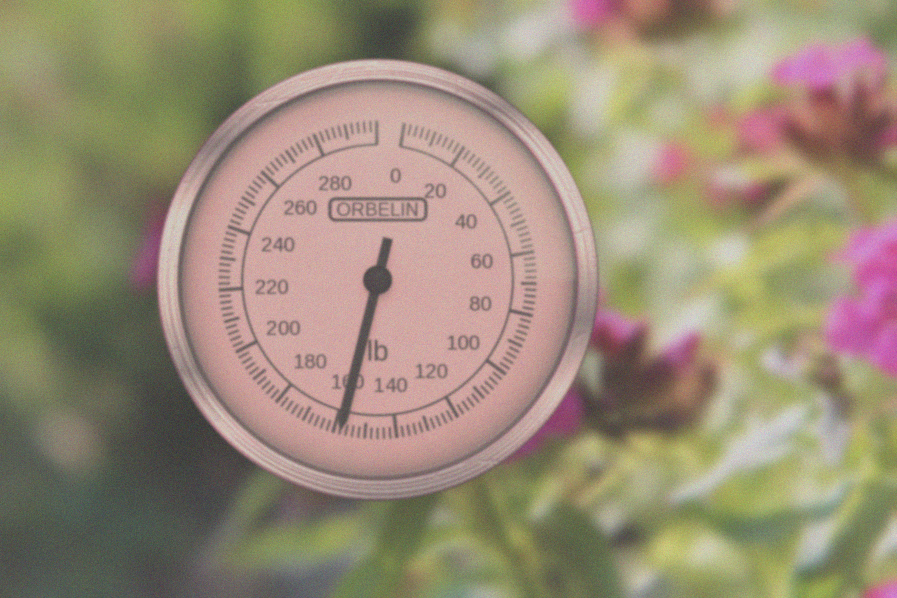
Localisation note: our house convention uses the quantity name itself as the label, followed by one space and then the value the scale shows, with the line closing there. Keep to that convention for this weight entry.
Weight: 158 lb
